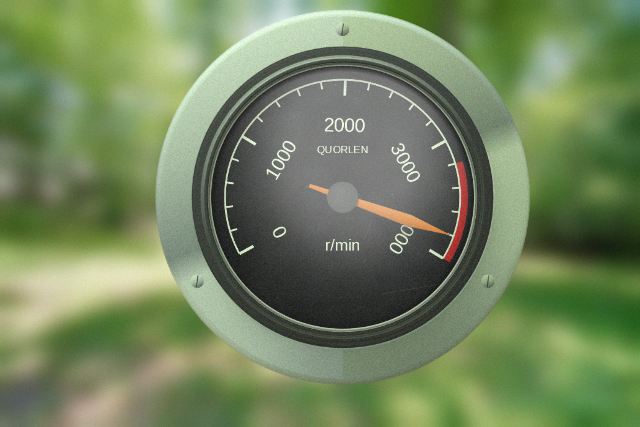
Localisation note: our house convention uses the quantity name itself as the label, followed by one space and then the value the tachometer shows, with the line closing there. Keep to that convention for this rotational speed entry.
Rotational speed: 3800 rpm
